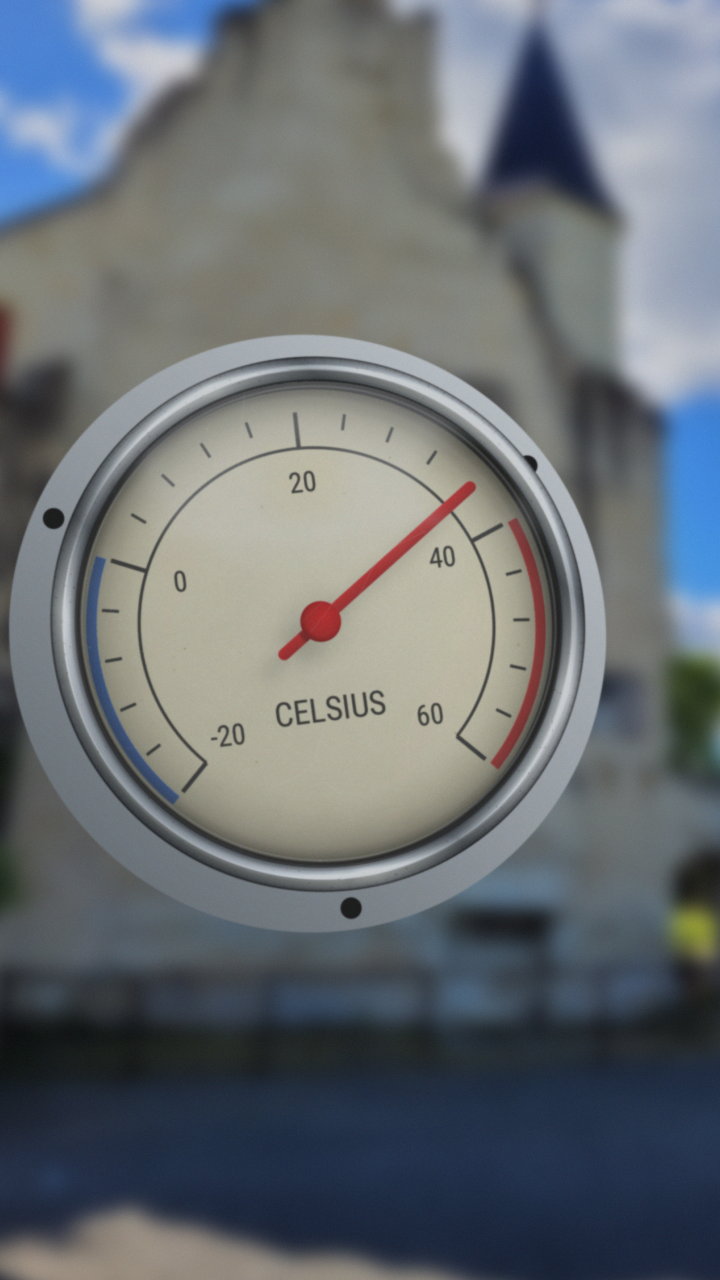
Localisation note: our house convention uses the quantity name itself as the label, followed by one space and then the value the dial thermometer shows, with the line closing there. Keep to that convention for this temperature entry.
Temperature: 36 °C
